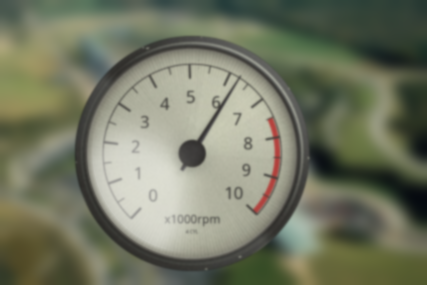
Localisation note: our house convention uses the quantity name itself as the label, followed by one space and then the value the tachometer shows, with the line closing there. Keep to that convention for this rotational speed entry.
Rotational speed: 6250 rpm
